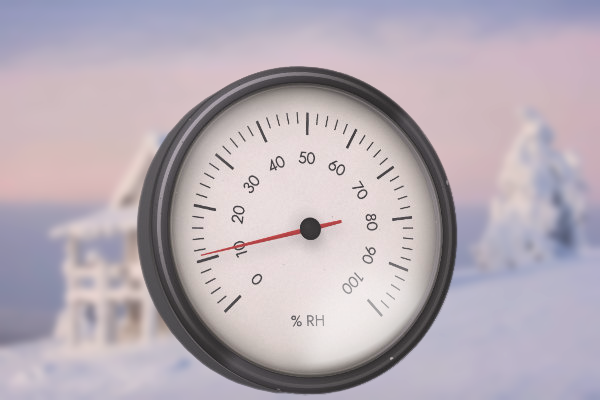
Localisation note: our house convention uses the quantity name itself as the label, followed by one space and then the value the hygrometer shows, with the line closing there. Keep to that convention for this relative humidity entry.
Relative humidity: 11 %
